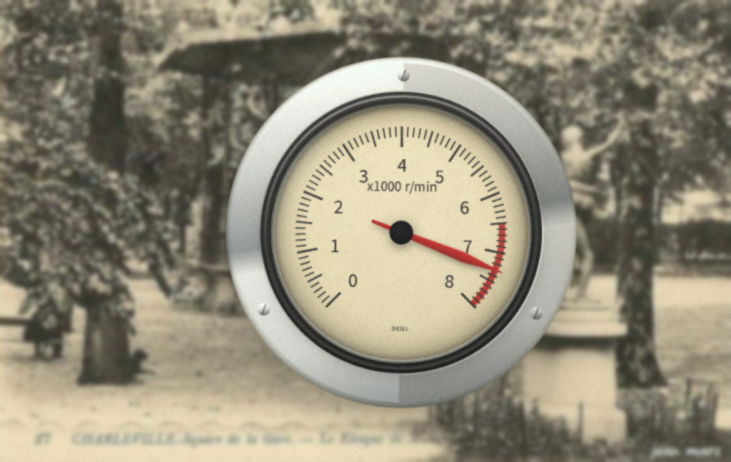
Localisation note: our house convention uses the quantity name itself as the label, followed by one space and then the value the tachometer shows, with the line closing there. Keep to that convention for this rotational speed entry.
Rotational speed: 7300 rpm
